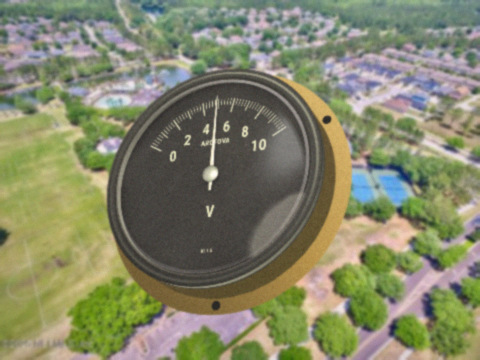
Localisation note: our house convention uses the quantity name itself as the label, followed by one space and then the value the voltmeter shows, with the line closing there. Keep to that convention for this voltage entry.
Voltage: 5 V
